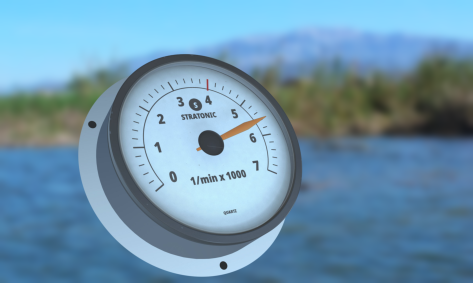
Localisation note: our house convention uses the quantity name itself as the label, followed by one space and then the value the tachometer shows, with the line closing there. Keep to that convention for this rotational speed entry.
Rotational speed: 5600 rpm
